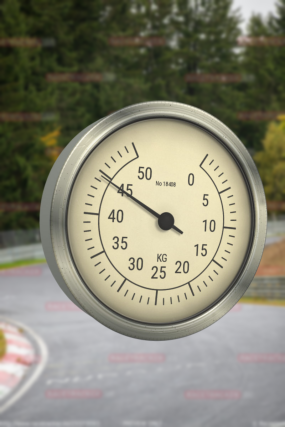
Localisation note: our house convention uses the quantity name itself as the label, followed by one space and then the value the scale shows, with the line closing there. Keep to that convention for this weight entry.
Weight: 44.5 kg
